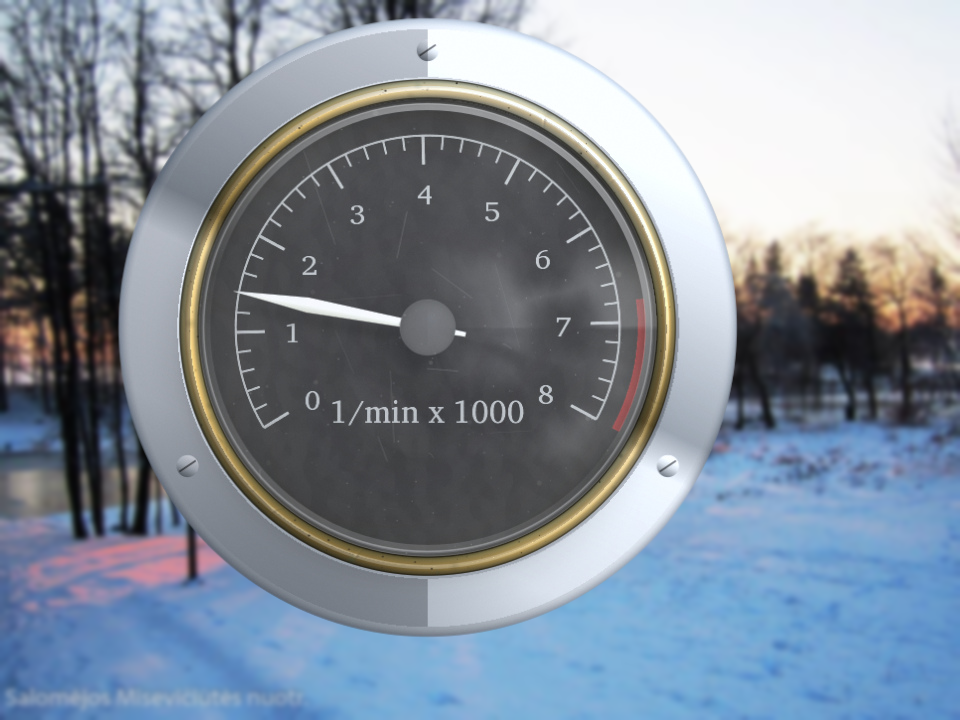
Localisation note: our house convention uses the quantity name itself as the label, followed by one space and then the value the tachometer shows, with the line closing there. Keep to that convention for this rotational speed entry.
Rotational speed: 1400 rpm
